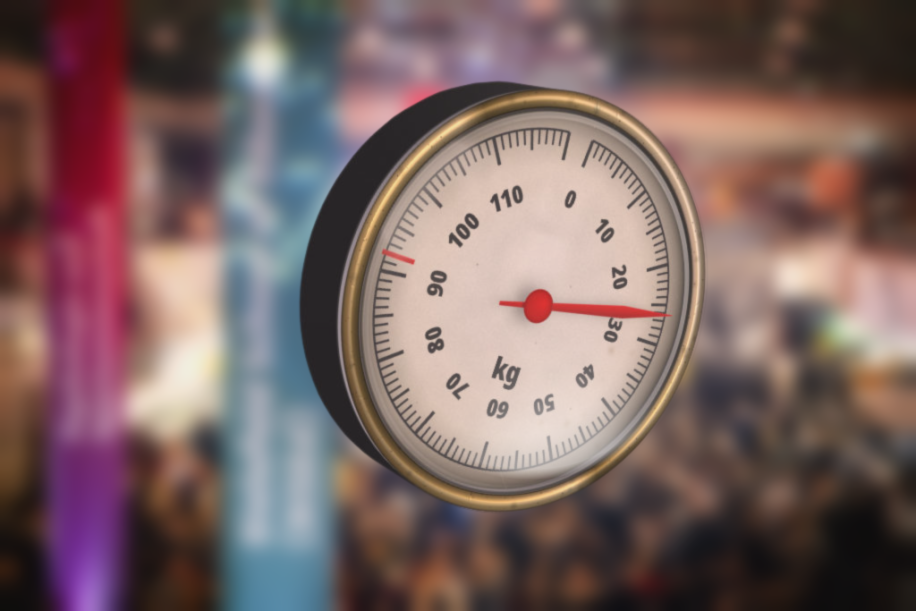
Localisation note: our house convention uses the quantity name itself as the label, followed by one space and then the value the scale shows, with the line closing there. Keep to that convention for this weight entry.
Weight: 26 kg
